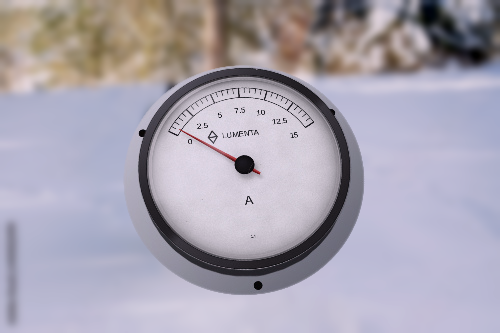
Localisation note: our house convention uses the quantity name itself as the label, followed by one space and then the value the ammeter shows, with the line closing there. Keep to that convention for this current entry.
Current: 0.5 A
